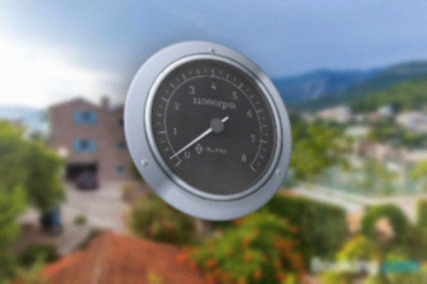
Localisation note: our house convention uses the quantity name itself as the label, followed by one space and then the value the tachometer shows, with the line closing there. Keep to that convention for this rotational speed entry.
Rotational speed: 250 rpm
